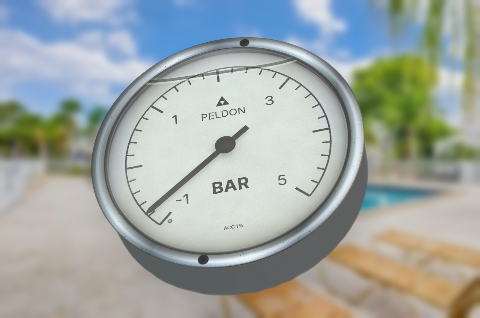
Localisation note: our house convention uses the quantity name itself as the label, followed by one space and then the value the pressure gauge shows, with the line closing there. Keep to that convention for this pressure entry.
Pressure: -0.8 bar
